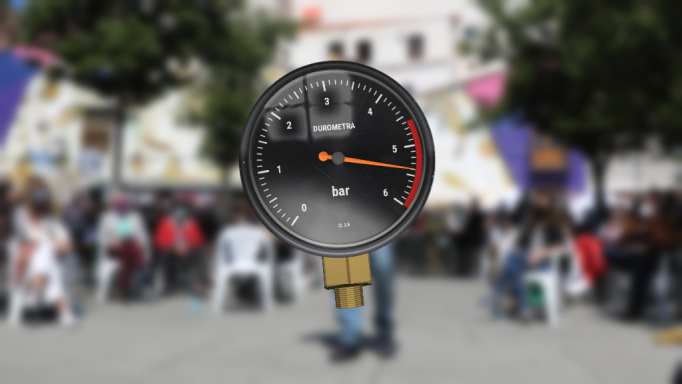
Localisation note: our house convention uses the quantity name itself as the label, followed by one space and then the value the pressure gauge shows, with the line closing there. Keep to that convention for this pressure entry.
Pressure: 5.4 bar
